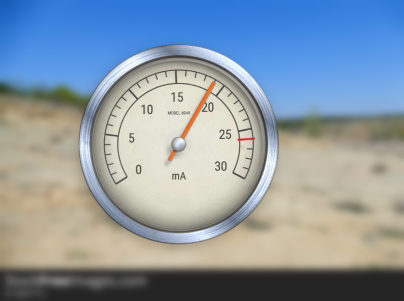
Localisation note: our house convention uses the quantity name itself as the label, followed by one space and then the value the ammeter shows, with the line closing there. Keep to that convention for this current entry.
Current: 19 mA
